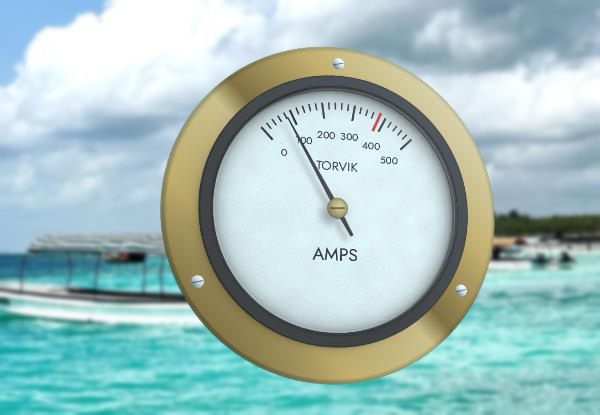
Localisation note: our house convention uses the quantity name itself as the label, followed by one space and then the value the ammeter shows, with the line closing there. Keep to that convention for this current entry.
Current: 80 A
